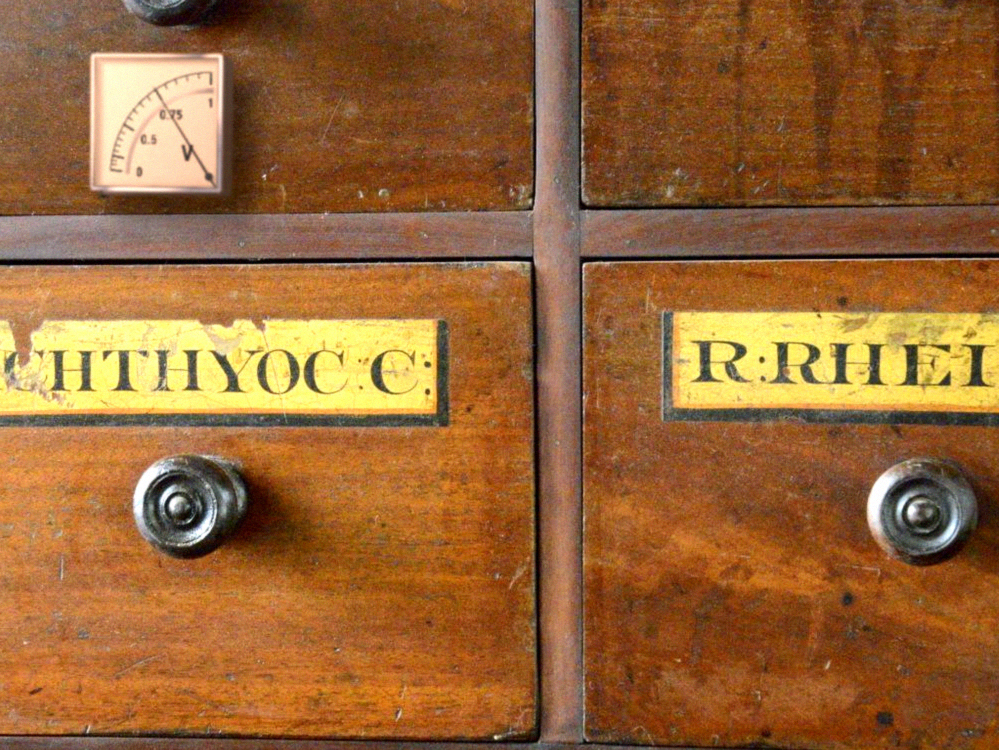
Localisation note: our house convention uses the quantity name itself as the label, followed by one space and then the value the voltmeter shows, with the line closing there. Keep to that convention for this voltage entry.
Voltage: 0.75 V
